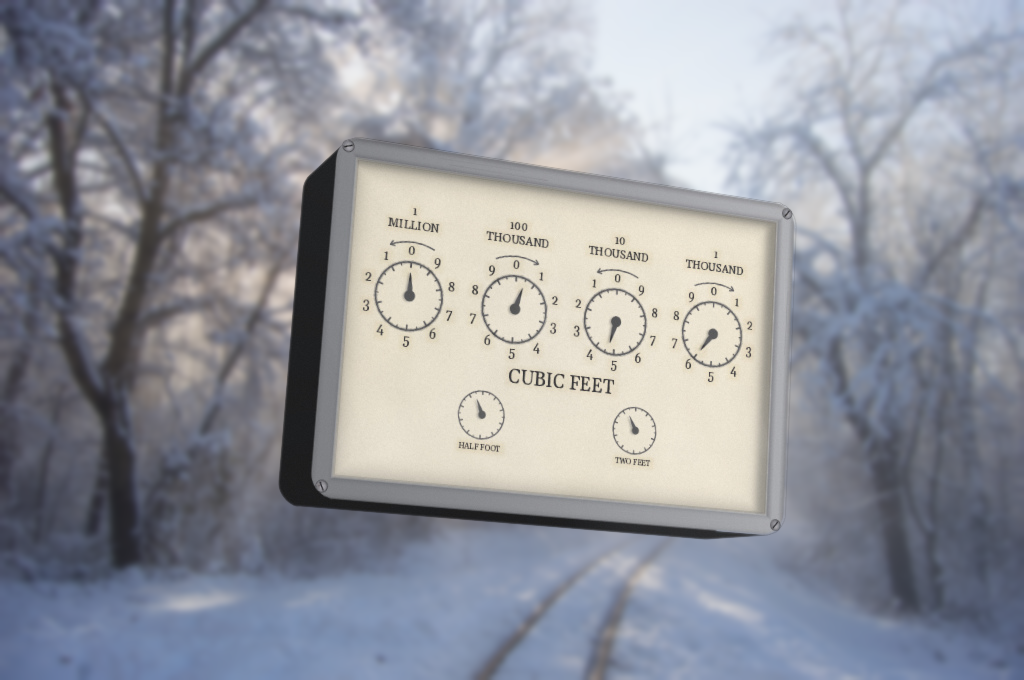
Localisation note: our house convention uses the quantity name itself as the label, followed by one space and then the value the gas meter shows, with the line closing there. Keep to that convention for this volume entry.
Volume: 4600 ft³
